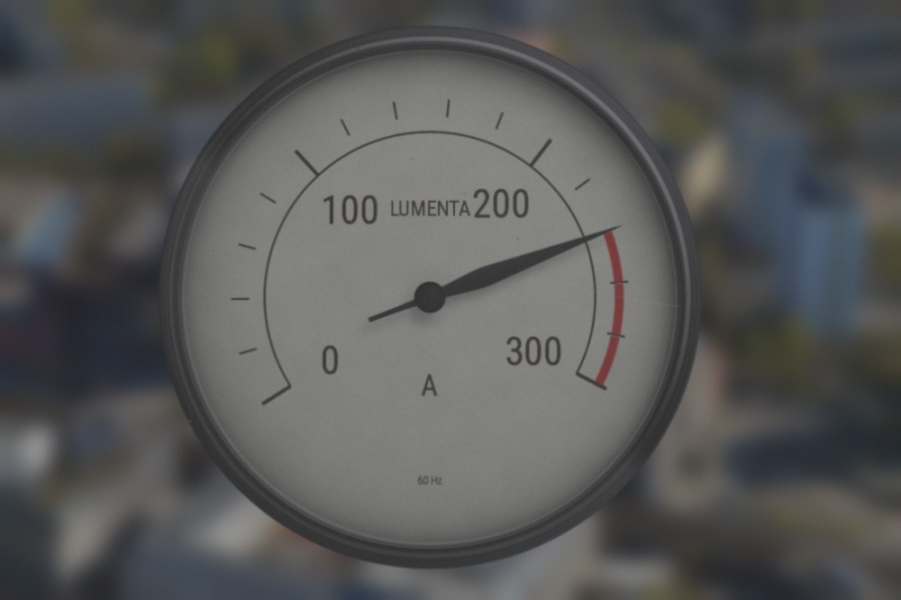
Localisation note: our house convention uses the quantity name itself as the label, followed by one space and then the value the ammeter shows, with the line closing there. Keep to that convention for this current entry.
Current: 240 A
